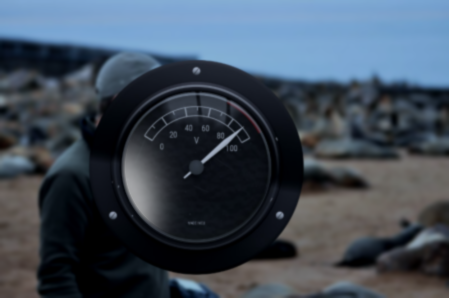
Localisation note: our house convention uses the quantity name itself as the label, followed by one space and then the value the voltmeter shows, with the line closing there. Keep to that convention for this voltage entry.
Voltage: 90 V
